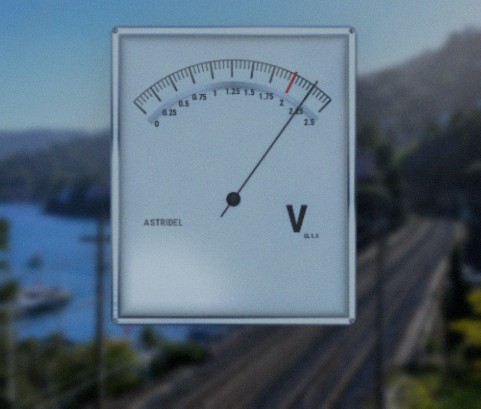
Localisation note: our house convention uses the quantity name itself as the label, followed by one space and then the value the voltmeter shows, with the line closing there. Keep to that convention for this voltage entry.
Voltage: 2.25 V
